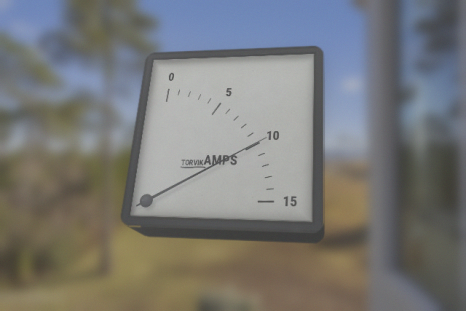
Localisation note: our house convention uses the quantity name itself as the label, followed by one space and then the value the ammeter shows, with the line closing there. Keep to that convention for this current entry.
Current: 10 A
